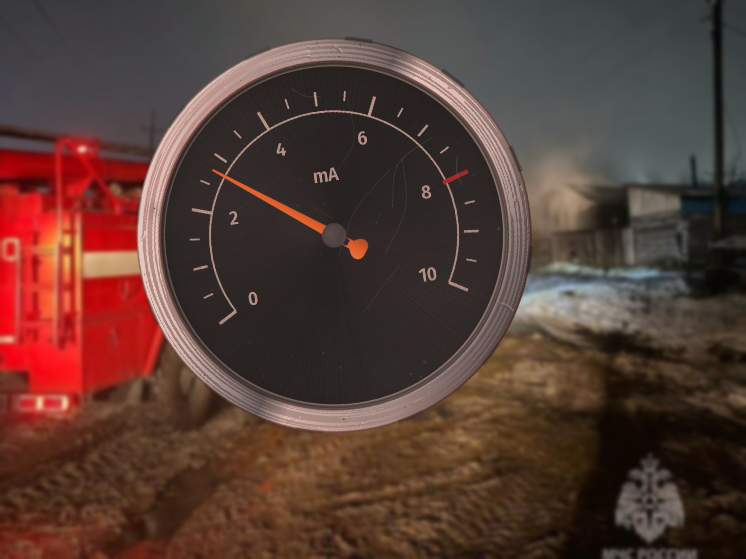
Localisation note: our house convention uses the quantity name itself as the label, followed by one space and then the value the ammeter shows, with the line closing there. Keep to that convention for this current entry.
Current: 2.75 mA
